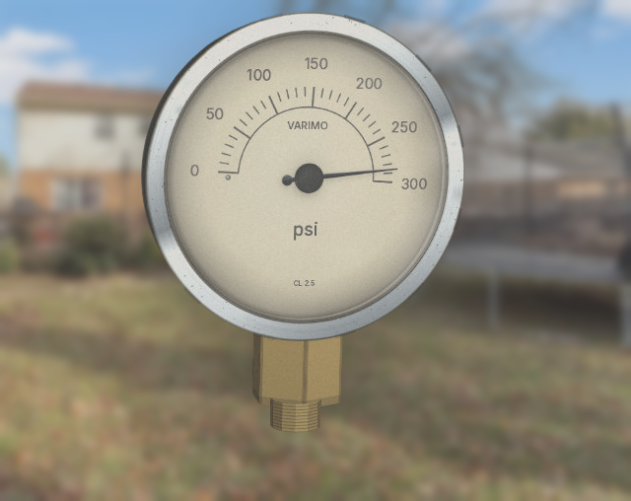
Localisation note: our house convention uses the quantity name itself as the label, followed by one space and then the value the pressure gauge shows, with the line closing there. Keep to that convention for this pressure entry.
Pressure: 285 psi
